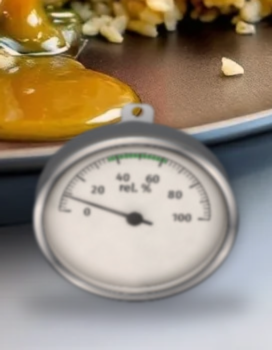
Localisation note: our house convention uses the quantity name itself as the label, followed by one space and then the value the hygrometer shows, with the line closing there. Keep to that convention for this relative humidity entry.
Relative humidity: 10 %
